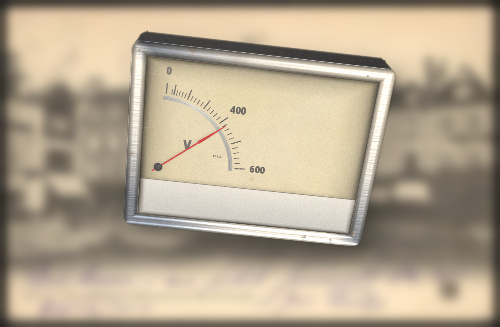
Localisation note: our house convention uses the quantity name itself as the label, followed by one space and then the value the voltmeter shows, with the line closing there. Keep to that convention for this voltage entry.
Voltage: 420 V
